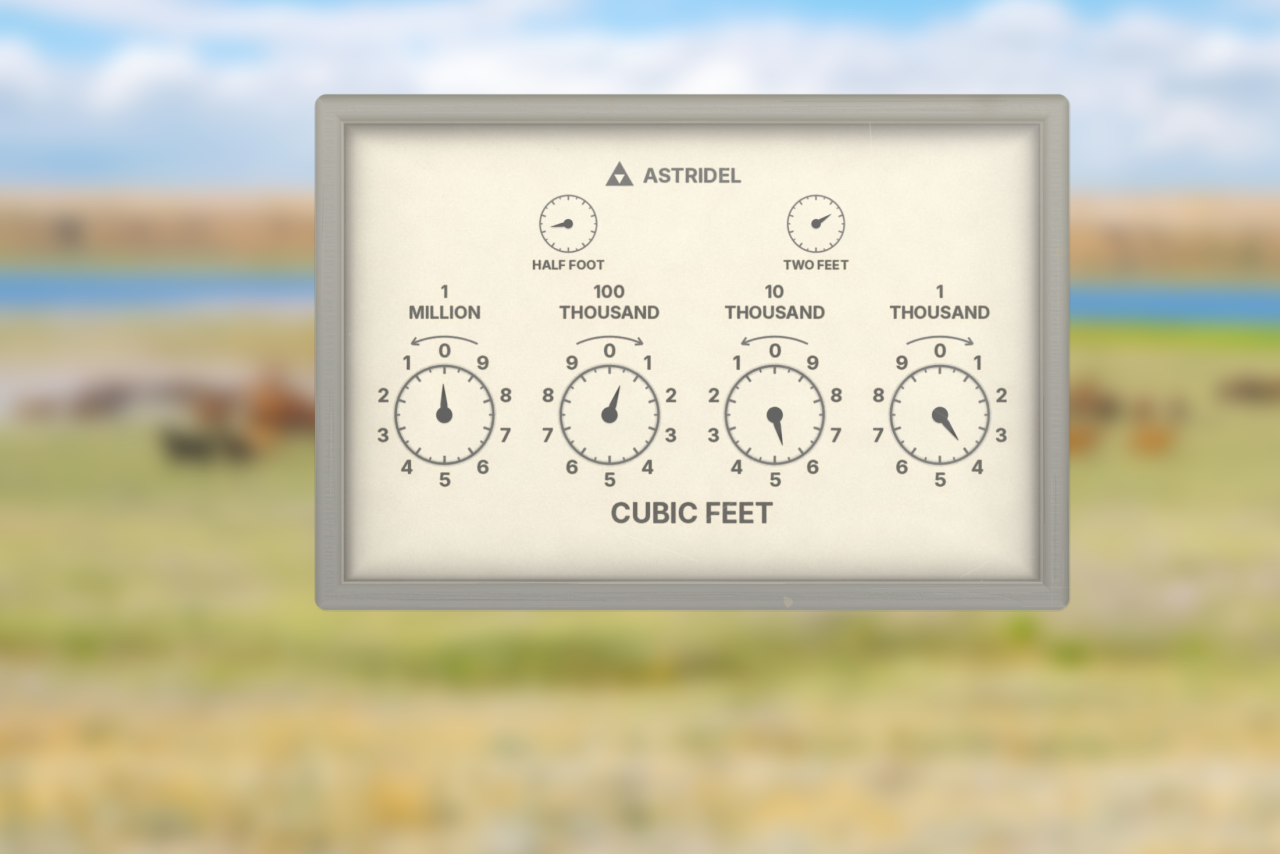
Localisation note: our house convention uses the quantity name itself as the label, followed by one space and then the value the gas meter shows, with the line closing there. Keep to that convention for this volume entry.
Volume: 5400 ft³
